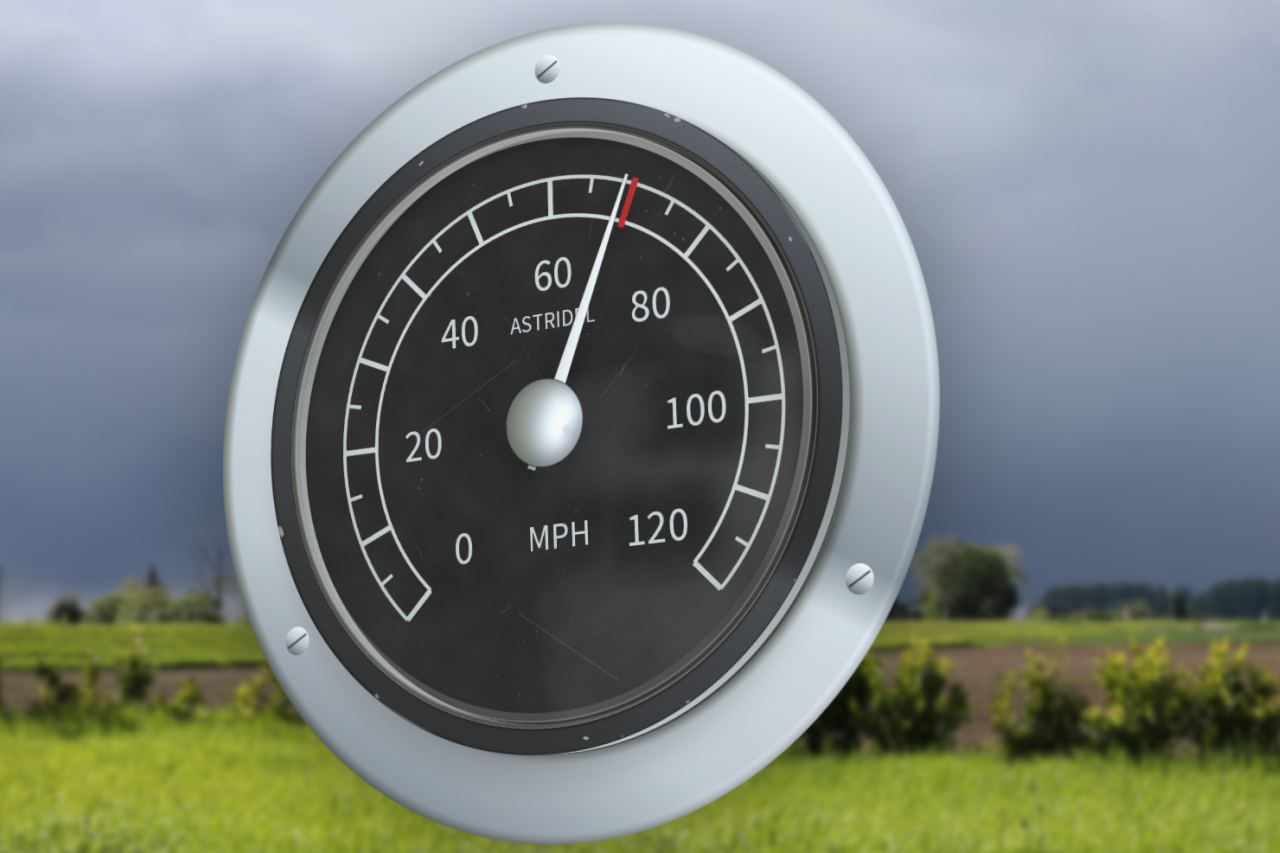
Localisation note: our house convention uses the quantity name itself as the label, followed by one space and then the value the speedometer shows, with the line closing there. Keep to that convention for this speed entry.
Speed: 70 mph
